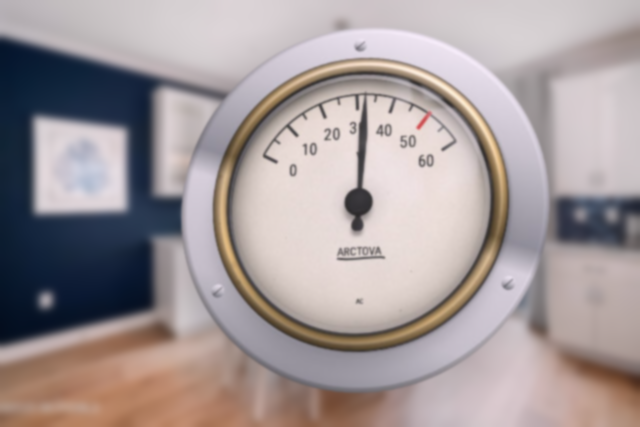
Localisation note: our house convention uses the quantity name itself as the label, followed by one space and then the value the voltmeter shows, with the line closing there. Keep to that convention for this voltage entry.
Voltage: 32.5 V
